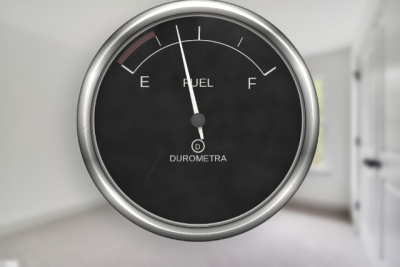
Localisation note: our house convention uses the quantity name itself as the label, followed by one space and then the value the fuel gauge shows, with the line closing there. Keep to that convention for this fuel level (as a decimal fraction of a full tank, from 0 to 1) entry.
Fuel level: 0.375
